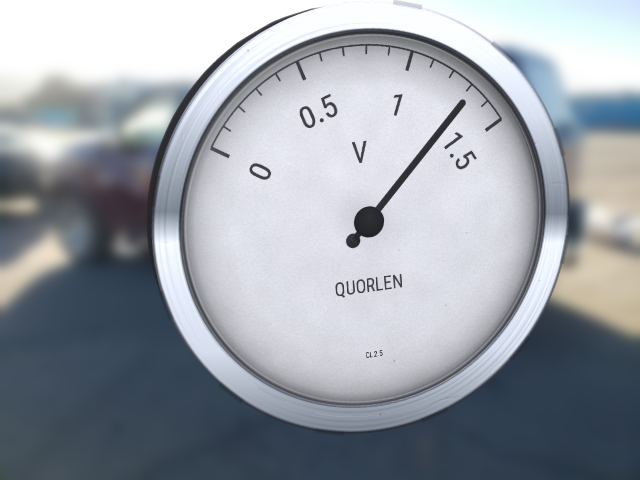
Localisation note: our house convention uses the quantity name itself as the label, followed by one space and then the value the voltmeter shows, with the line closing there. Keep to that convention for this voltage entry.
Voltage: 1.3 V
